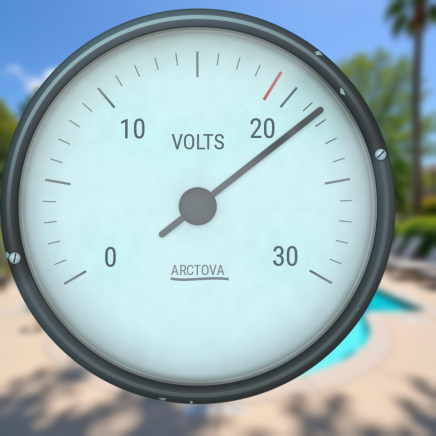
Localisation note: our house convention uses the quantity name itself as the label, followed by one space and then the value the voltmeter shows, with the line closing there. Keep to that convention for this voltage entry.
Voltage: 21.5 V
